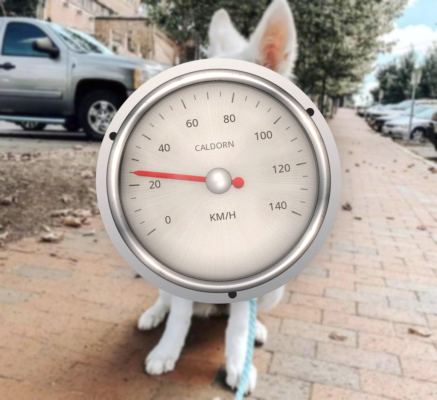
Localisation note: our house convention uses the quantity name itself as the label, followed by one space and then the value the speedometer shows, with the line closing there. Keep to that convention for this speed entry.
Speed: 25 km/h
